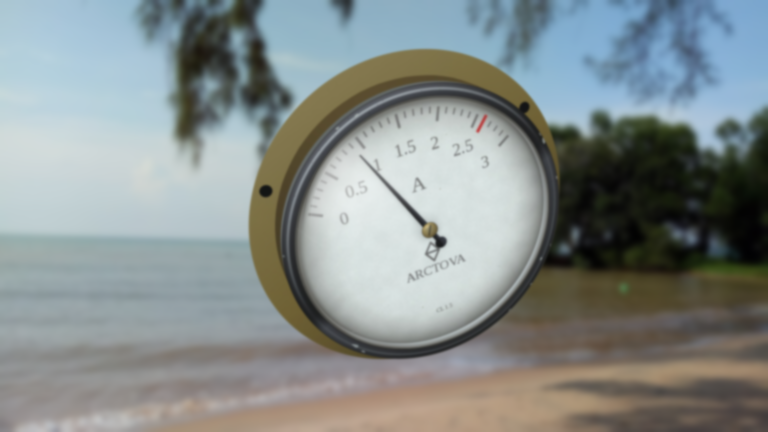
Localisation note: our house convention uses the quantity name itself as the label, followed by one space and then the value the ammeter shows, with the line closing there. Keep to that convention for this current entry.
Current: 0.9 A
